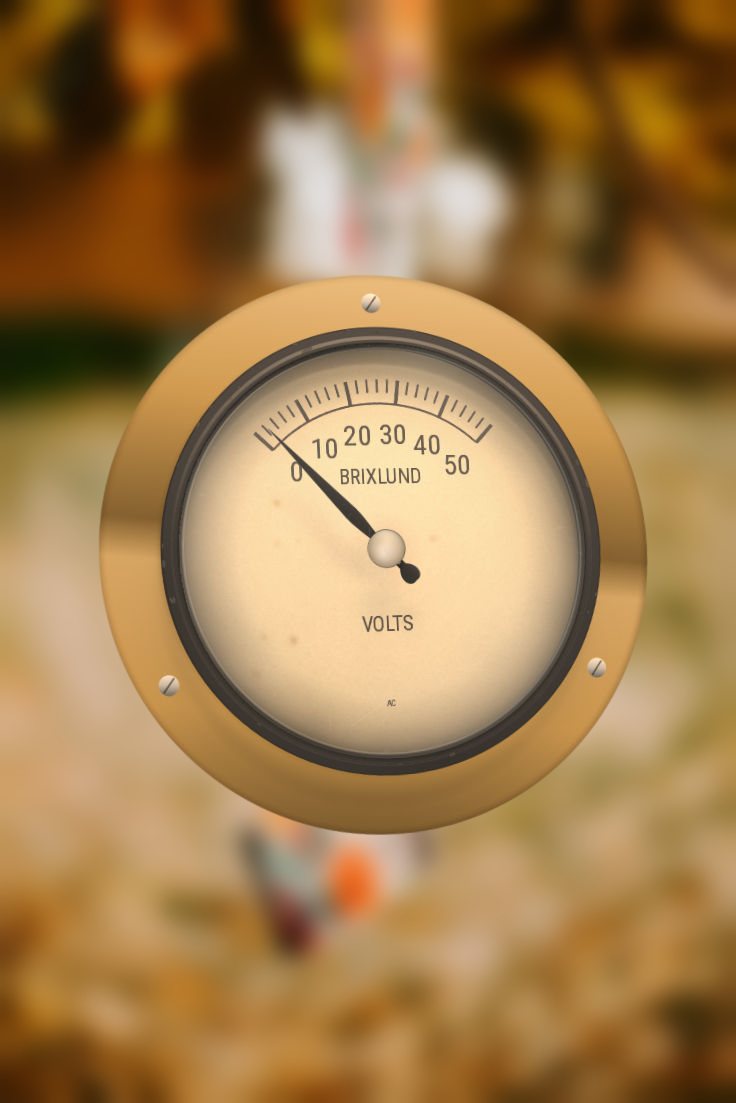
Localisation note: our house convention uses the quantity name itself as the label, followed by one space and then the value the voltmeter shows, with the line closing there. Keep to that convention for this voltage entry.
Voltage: 2 V
